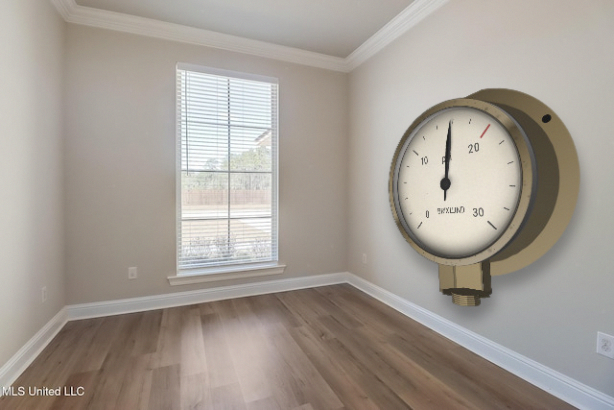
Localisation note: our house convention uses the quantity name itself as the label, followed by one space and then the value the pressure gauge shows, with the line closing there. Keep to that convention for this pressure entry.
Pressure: 16 psi
